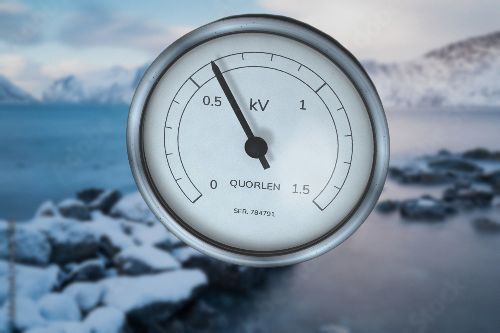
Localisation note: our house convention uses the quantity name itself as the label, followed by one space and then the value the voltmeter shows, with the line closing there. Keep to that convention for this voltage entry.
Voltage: 0.6 kV
